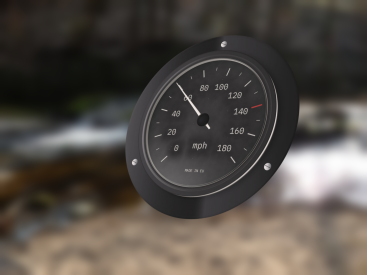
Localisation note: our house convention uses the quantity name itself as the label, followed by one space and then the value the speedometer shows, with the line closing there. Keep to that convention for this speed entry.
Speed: 60 mph
